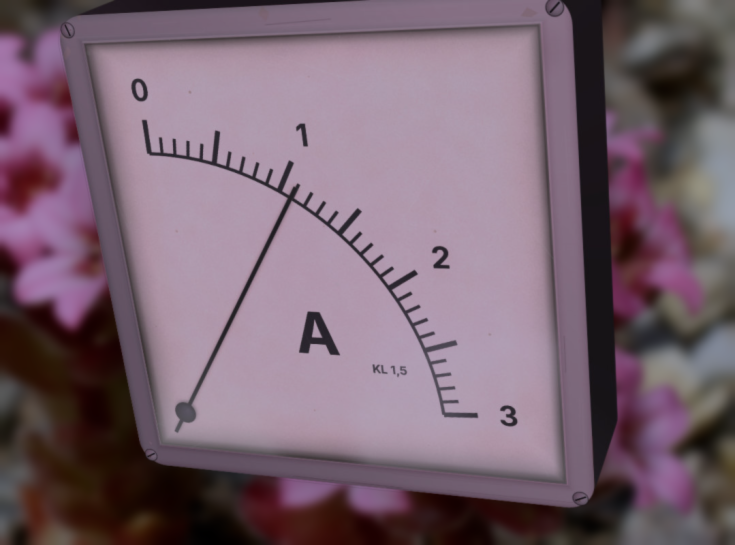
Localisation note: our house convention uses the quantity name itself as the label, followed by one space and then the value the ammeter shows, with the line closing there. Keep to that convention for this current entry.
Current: 1.1 A
